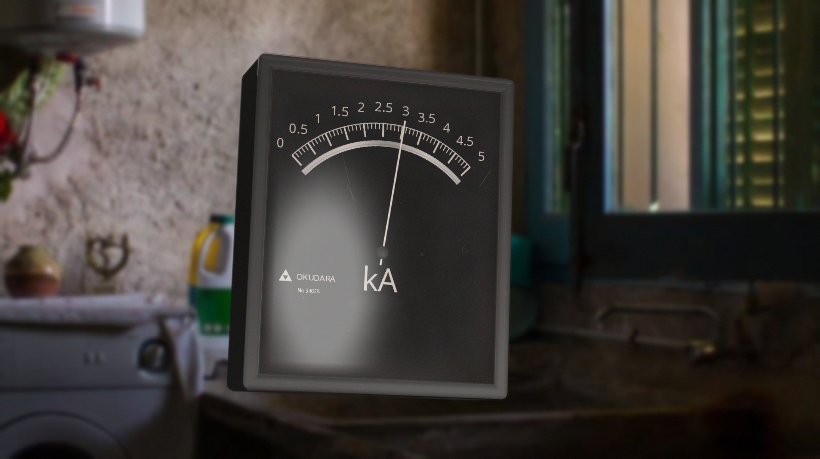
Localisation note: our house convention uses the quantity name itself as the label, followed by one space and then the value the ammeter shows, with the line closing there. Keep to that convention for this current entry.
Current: 3 kA
